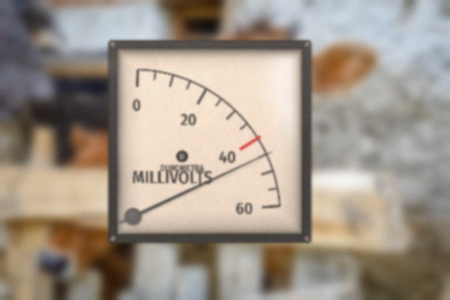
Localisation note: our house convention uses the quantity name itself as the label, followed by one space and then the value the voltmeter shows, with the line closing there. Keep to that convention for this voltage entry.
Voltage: 45 mV
